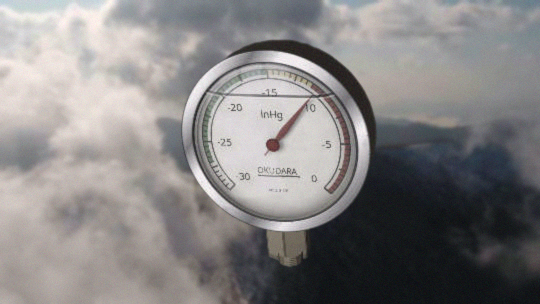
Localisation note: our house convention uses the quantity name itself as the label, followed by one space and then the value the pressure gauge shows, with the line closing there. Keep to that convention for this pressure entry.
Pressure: -10.5 inHg
